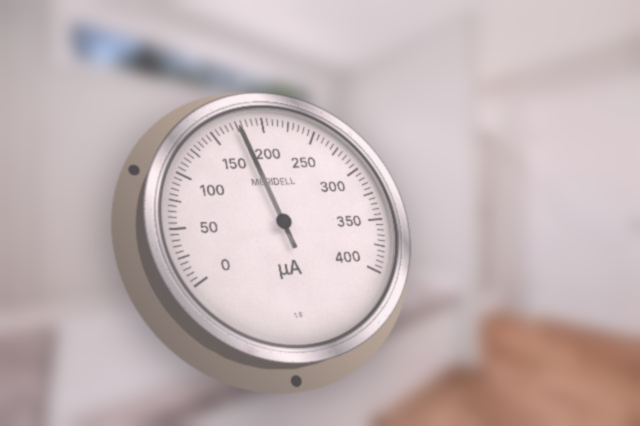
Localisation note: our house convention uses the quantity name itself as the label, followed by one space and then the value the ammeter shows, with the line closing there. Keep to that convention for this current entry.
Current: 175 µA
